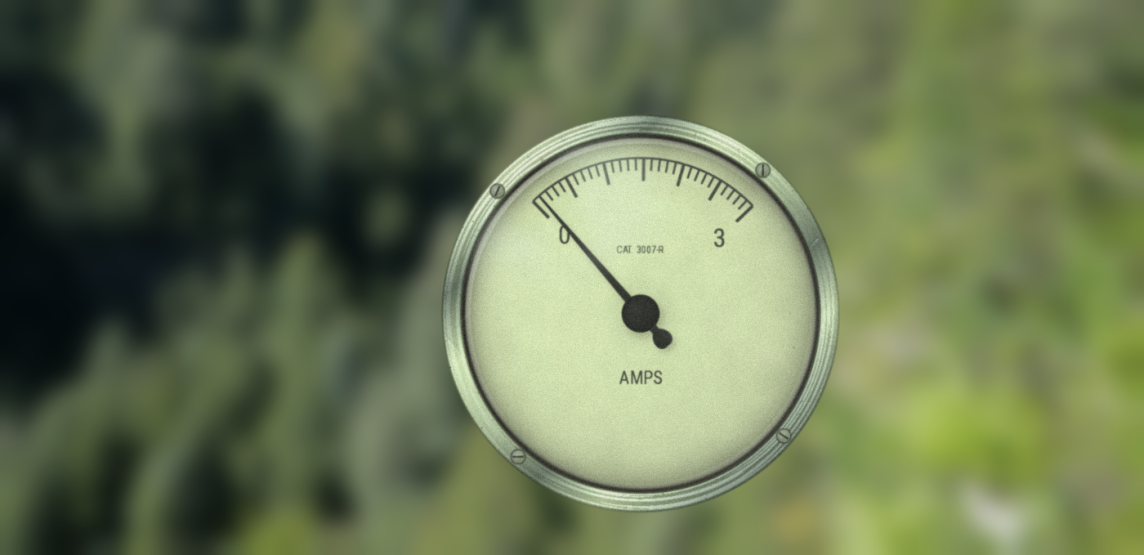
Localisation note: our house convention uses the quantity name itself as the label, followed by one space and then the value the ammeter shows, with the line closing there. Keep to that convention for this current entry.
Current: 0.1 A
